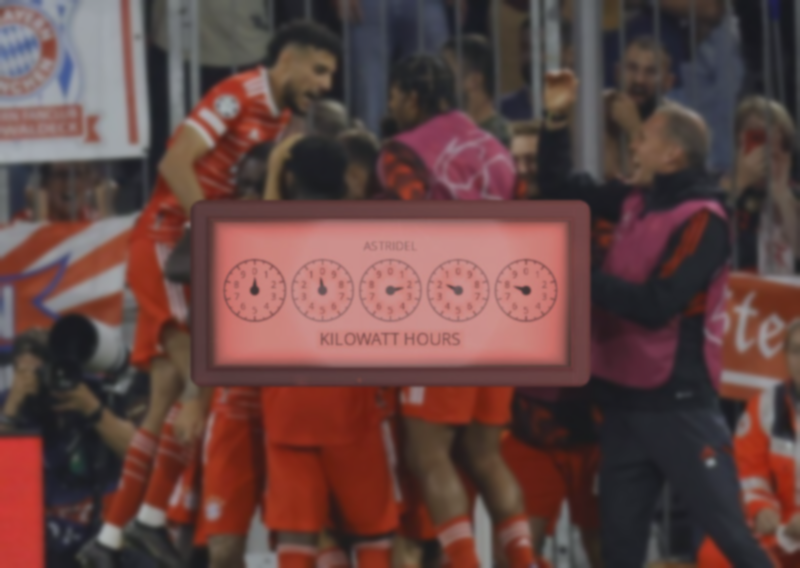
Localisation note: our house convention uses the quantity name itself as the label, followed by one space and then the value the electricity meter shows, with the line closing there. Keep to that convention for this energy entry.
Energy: 218 kWh
